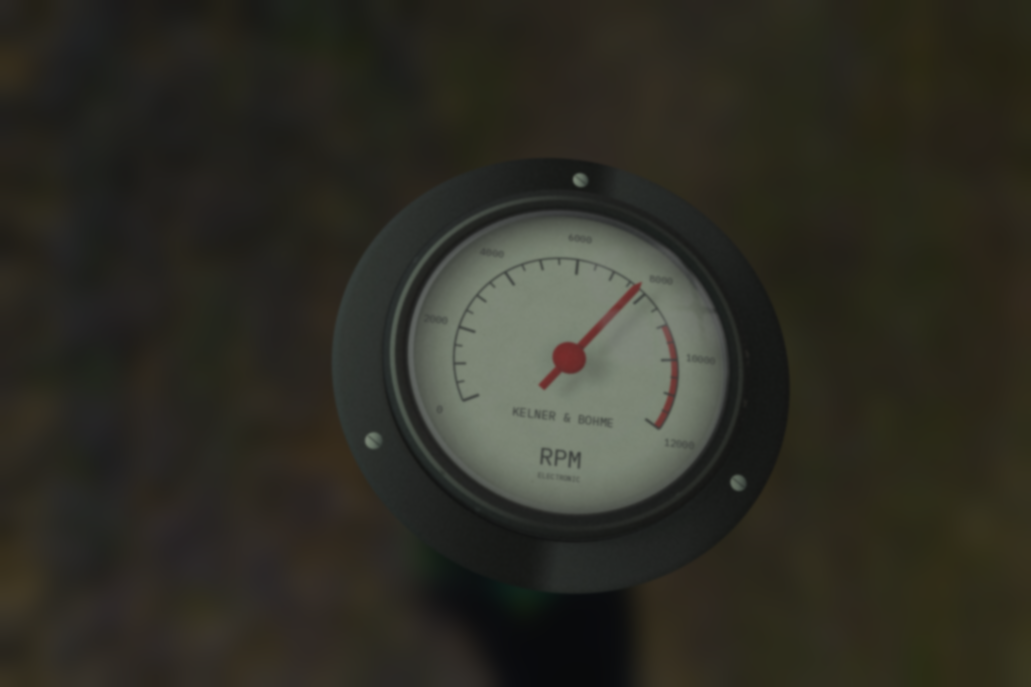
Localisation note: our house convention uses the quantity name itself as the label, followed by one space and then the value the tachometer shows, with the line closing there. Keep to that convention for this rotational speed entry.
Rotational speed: 7750 rpm
